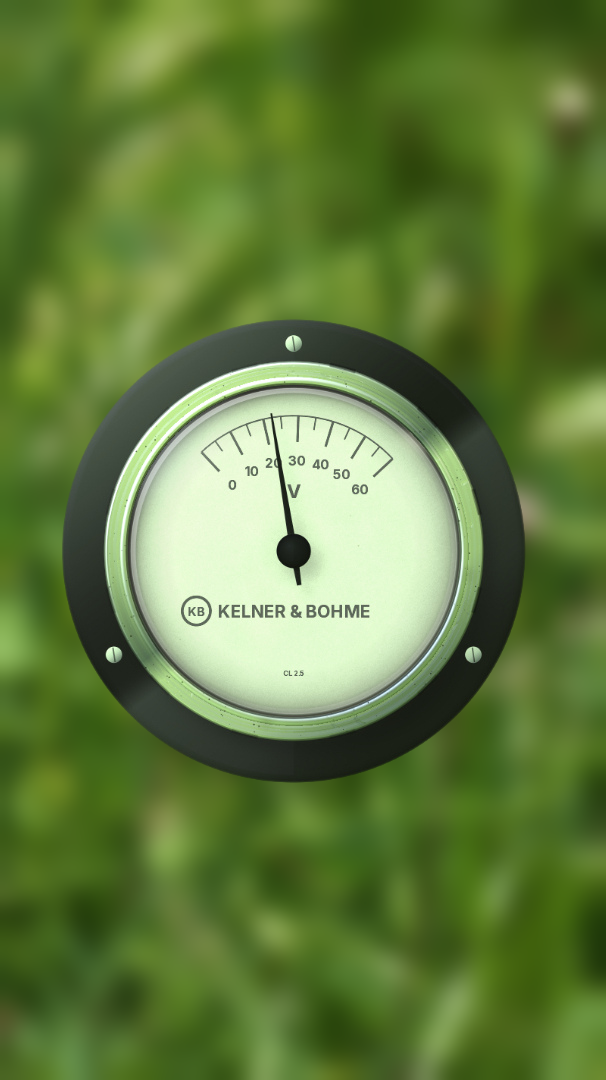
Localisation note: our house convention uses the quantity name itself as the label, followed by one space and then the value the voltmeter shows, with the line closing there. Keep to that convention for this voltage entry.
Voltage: 22.5 V
